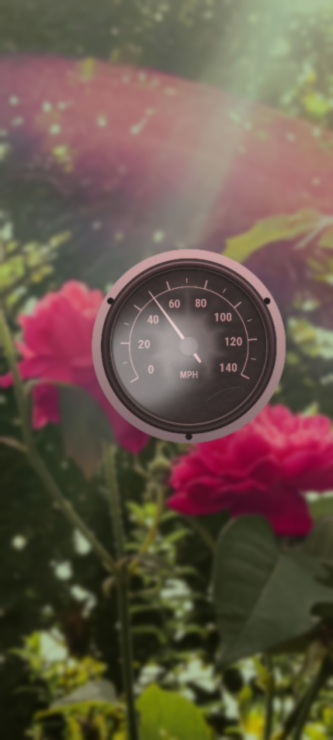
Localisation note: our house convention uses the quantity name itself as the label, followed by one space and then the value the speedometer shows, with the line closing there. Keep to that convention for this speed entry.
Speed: 50 mph
